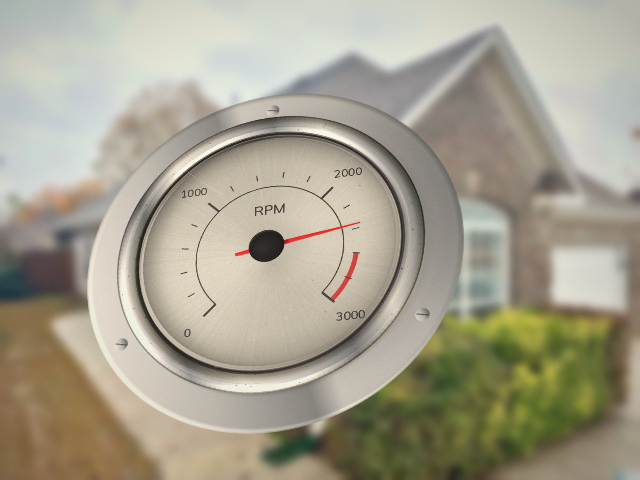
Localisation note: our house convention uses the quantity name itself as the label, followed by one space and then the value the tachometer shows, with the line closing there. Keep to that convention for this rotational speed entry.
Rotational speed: 2400 rpm
